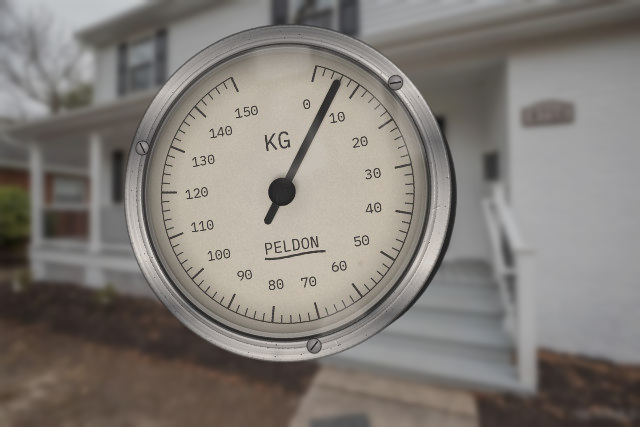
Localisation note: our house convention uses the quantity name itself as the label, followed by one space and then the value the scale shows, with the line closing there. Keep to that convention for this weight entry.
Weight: 6 kg
